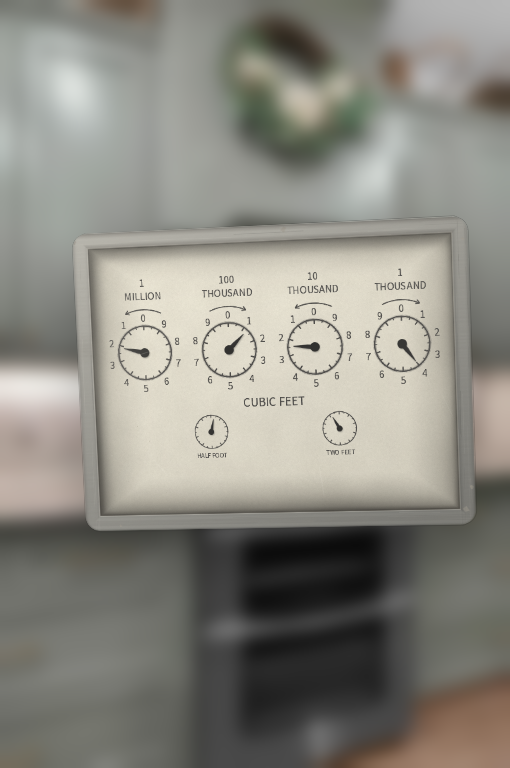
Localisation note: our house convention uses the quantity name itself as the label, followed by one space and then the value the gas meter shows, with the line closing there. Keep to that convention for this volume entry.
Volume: 212400 ft³
